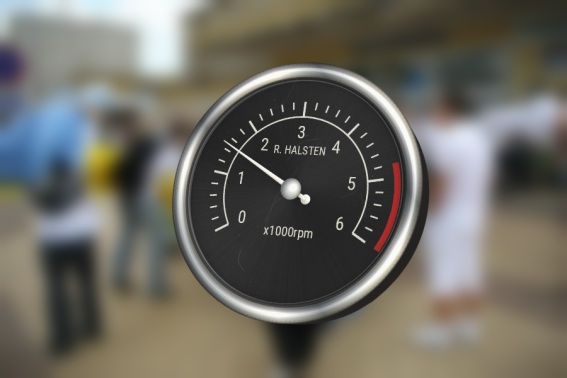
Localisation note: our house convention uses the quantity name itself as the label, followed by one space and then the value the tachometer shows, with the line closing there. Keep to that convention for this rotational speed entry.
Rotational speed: 1500 rpm
